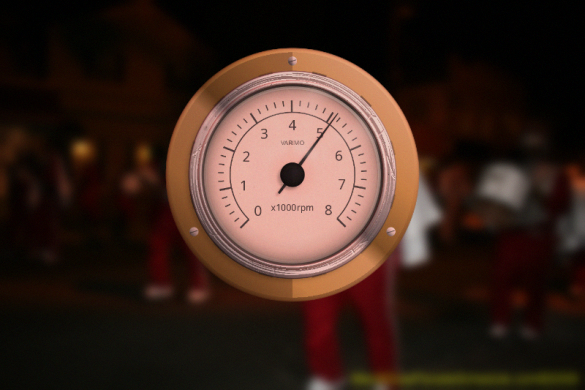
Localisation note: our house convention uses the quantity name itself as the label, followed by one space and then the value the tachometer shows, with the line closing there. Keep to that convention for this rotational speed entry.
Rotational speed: 5100 rpm
